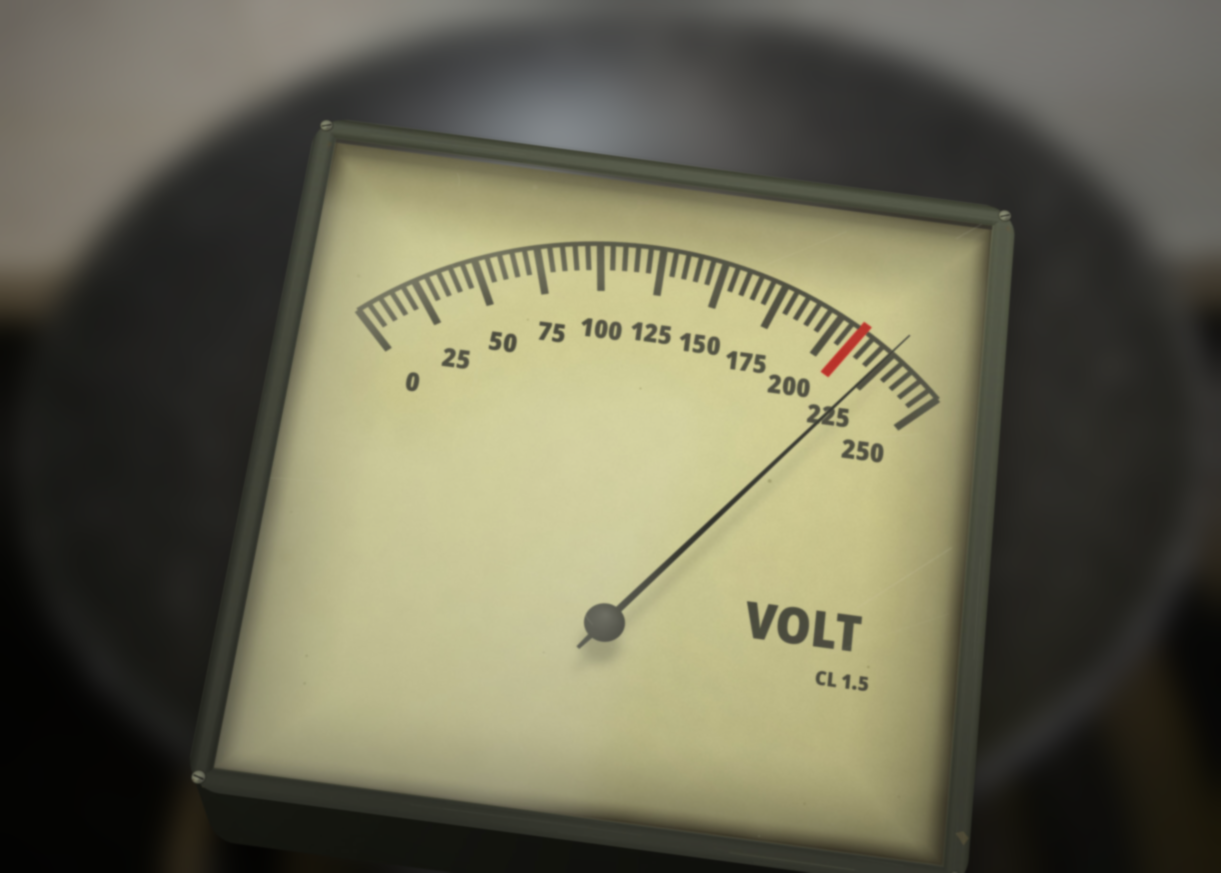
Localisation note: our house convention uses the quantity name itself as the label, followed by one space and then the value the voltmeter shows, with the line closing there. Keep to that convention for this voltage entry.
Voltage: 225 V
